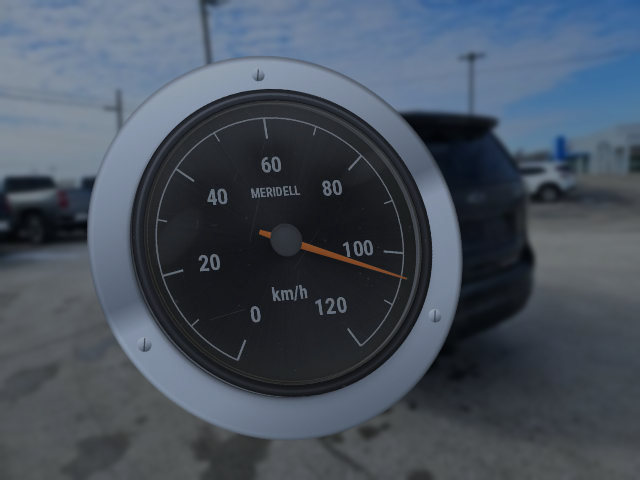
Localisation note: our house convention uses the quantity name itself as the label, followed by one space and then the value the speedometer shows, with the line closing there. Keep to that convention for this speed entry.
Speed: 105 km/h
